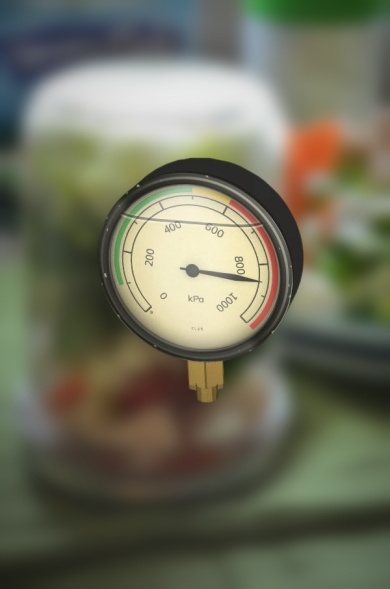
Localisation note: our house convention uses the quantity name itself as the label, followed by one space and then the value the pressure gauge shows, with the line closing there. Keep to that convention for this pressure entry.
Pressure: 850 kPa
